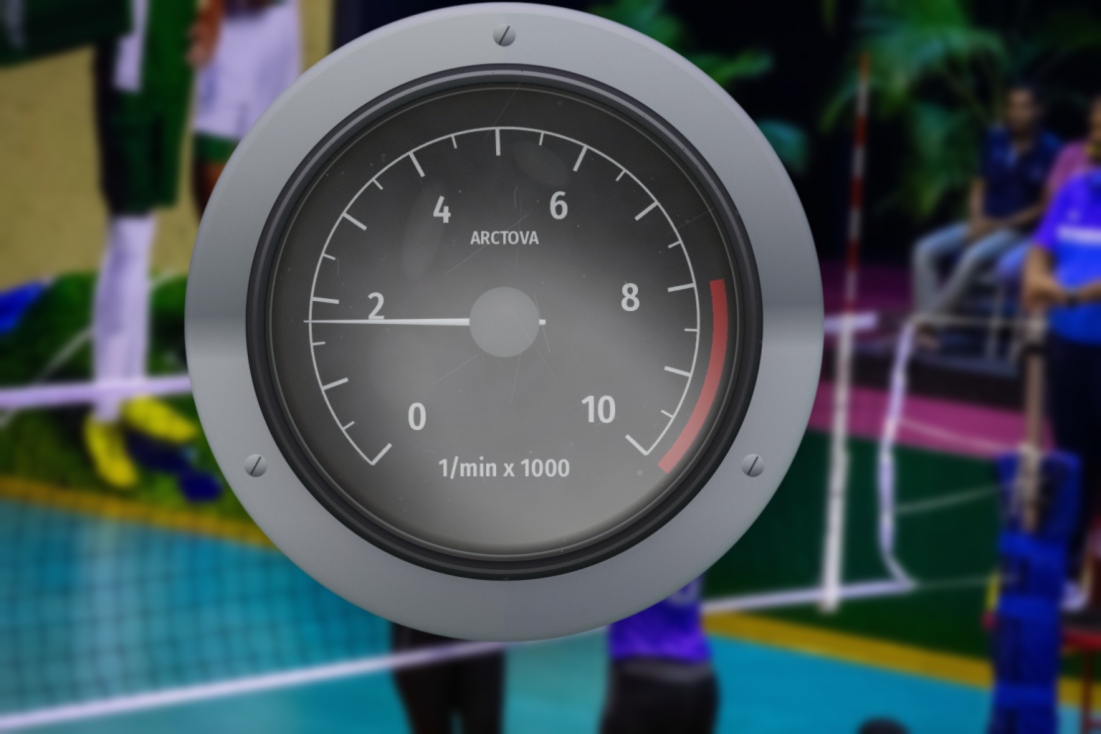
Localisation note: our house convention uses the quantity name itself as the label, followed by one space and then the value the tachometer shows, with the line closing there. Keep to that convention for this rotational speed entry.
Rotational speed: 1750 rpm
